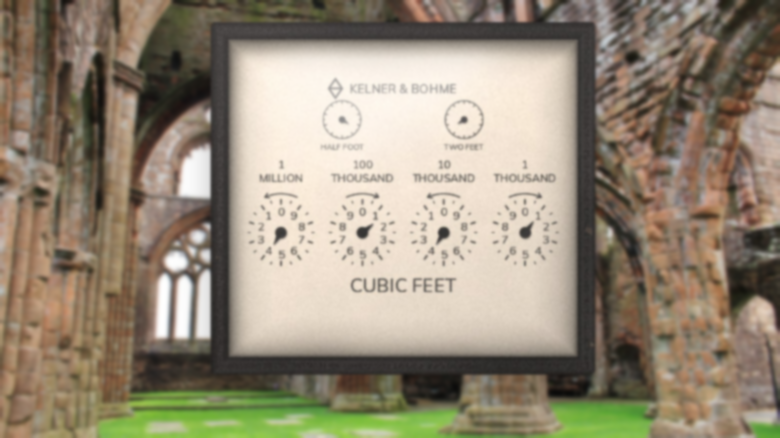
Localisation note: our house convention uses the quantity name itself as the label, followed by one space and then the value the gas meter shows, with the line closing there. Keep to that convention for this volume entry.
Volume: 414100 ft³
